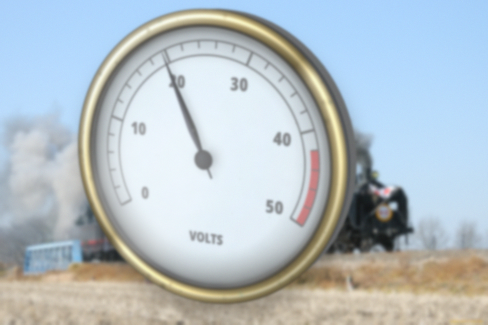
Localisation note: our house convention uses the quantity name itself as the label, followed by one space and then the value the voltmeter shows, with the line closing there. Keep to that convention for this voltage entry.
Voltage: 20 V
